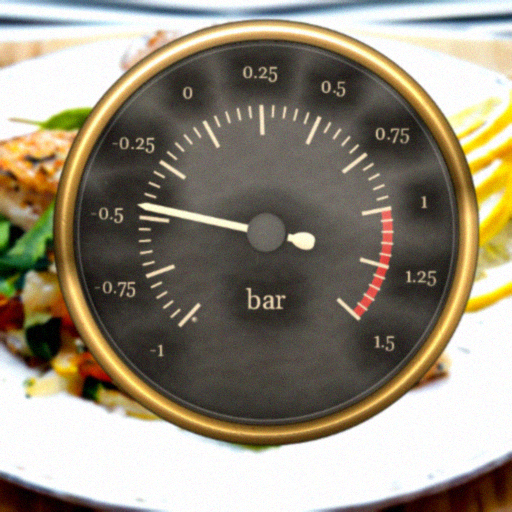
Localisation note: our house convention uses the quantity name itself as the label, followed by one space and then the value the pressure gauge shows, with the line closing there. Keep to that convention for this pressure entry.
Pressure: -0.45 bar
